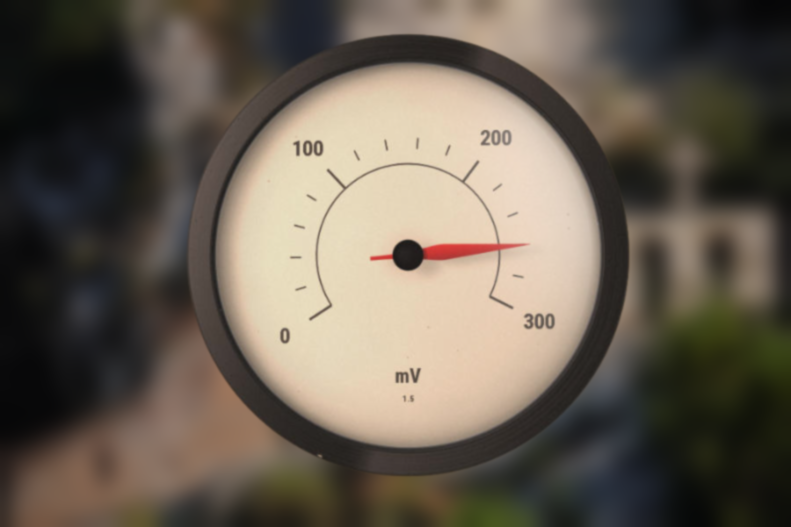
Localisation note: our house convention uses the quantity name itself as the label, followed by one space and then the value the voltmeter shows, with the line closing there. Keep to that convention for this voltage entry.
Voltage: 260 mV
